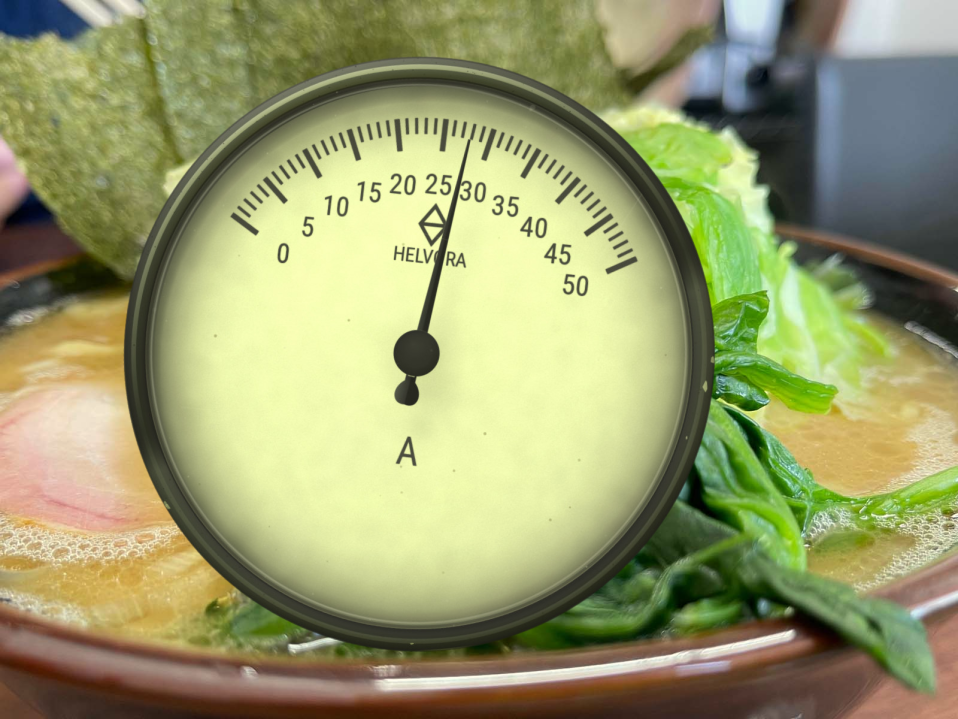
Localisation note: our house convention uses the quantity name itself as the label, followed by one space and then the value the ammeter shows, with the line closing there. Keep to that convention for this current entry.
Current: 28 A
